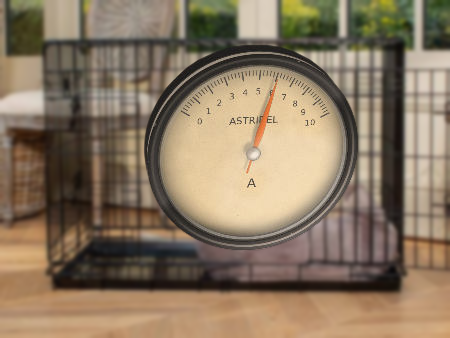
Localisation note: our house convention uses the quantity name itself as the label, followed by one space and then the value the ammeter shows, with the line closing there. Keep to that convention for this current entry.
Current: 6 A
